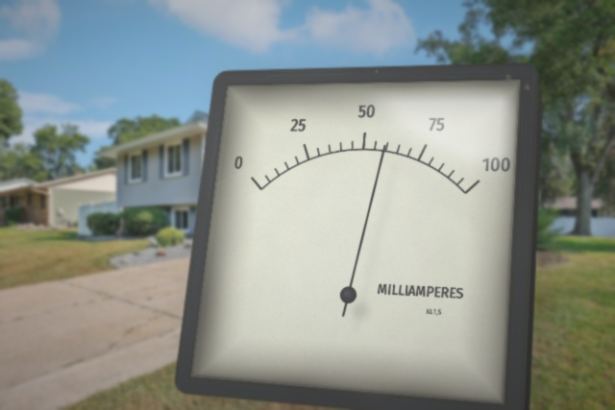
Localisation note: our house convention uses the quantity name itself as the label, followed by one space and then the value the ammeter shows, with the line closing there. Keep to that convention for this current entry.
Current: 60 mA
